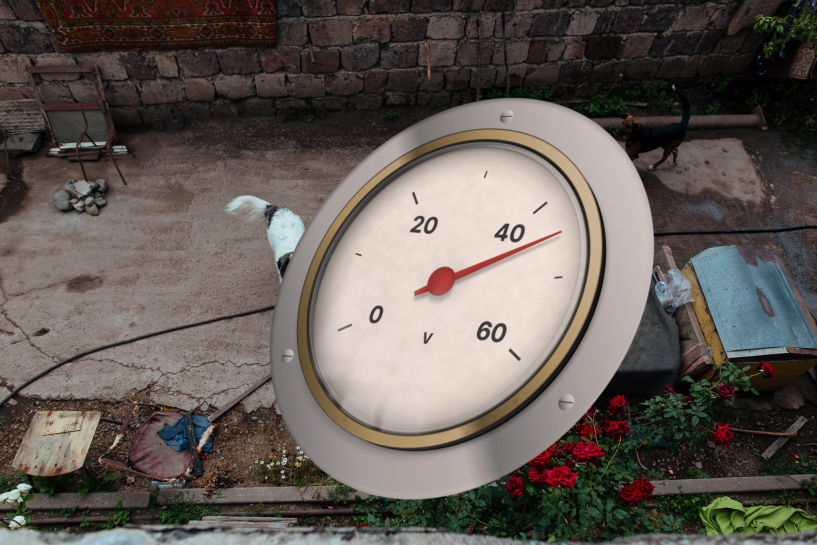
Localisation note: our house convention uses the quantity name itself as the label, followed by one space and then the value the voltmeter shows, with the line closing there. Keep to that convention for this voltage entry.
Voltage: 45 V
